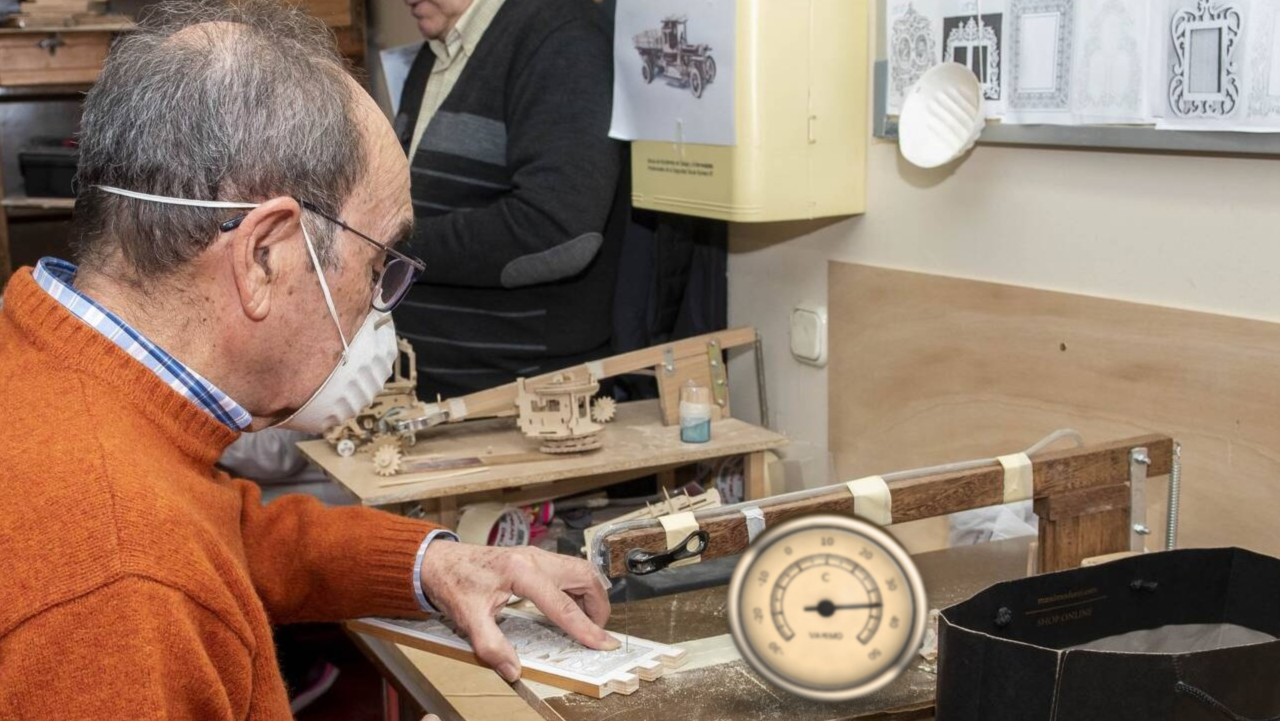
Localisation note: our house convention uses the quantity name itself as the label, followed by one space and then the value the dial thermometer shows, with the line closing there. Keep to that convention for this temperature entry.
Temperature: 35 °C
